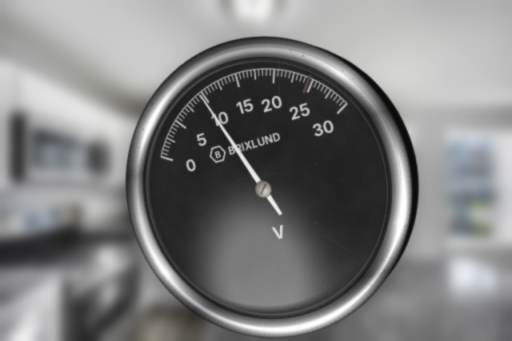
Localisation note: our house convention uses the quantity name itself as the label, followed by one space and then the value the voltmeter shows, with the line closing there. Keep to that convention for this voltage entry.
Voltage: 10 V
